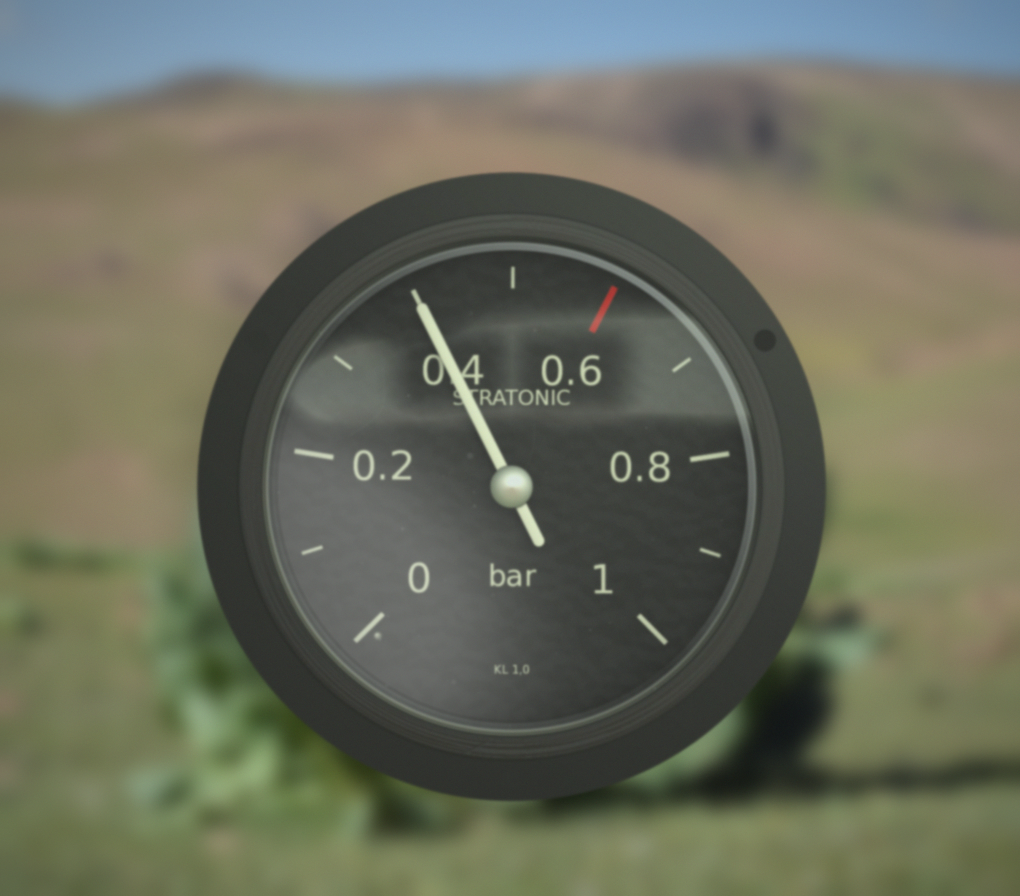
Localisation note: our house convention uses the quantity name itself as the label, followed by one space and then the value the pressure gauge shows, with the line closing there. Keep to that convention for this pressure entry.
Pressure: 0.4 bar
